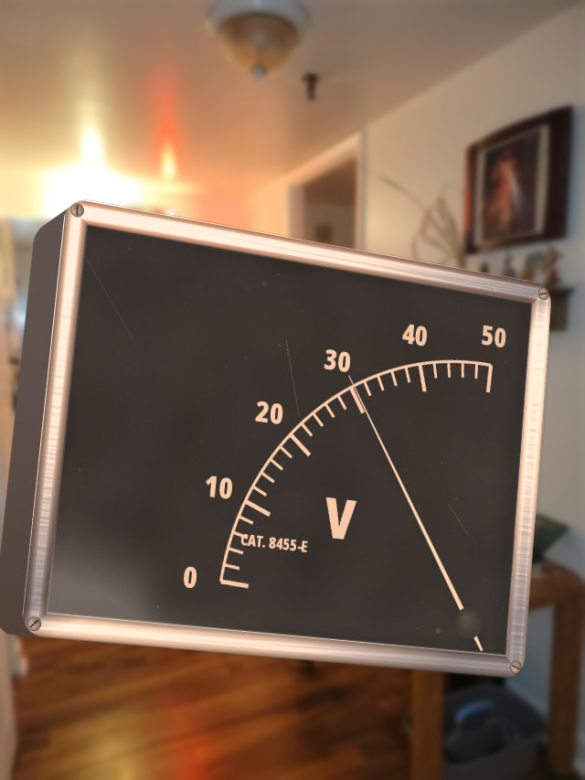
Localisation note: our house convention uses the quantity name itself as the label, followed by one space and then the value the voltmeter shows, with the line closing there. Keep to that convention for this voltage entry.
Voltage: 30 V
